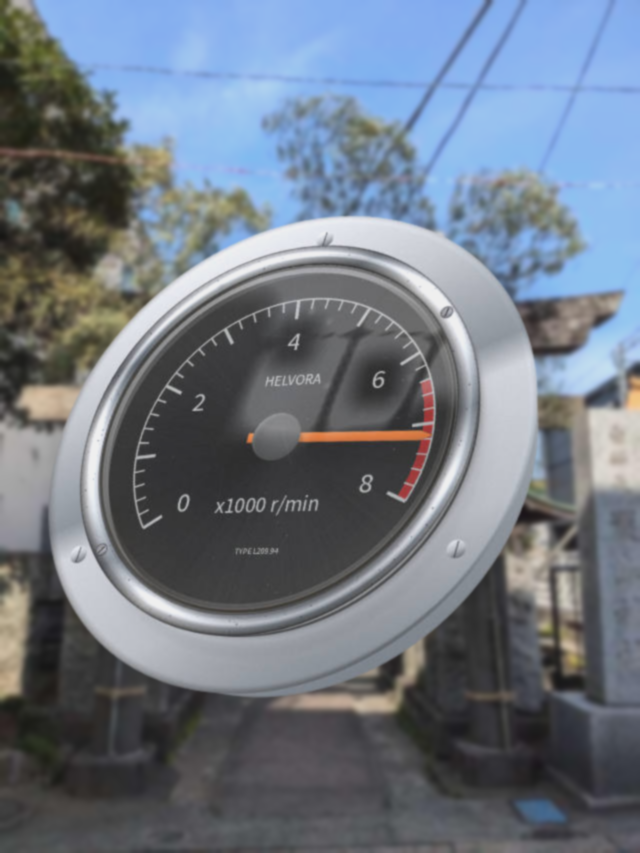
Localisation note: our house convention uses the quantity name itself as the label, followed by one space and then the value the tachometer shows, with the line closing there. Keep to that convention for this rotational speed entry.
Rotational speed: 7200 rpm
